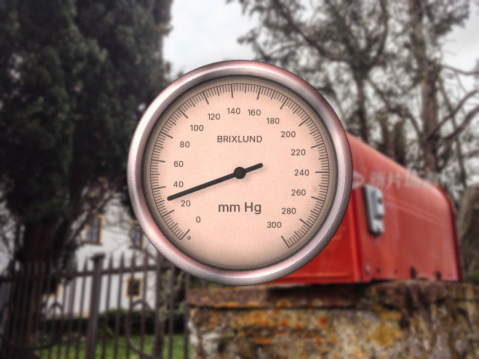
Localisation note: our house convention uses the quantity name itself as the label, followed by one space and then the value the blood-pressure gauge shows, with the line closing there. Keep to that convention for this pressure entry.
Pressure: 30 mmHg
